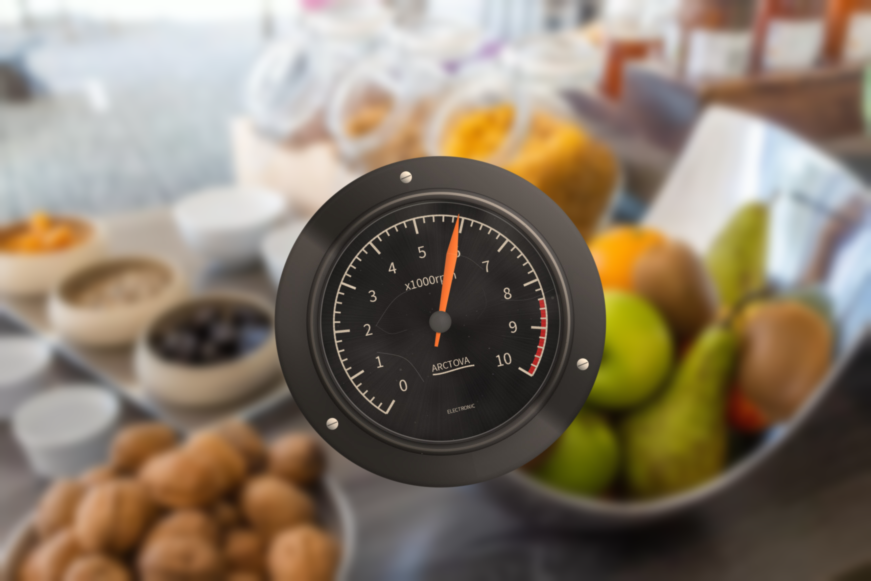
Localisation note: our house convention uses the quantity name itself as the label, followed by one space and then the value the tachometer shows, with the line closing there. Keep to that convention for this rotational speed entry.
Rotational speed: 5900 rpm
